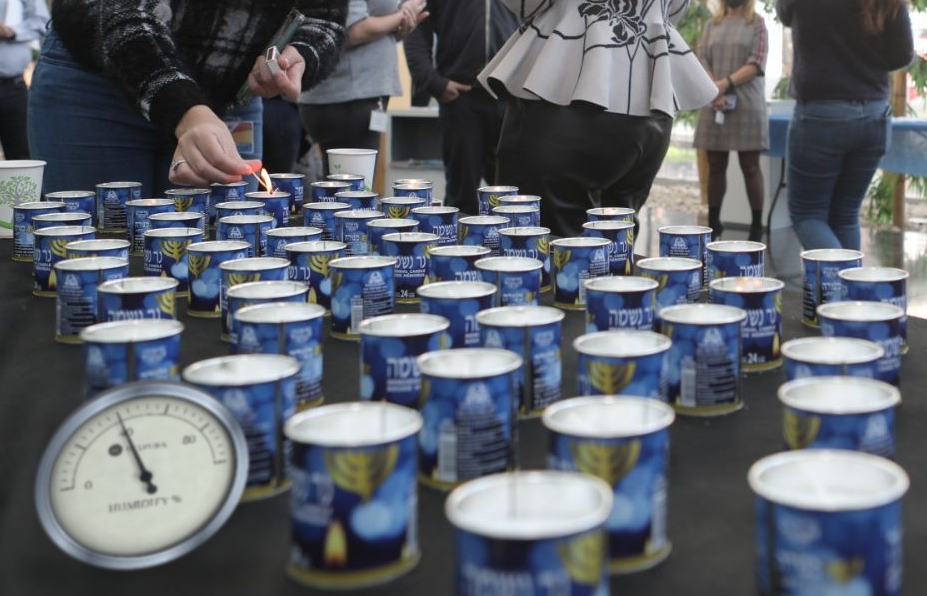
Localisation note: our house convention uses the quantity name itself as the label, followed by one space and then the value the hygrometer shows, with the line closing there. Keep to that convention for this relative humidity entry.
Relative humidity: 40 %
